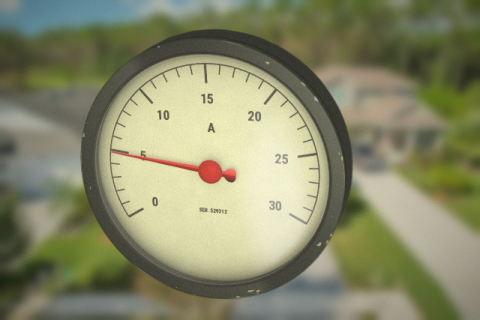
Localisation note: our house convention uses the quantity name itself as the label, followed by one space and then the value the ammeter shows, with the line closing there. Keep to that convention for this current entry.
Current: 5 A
